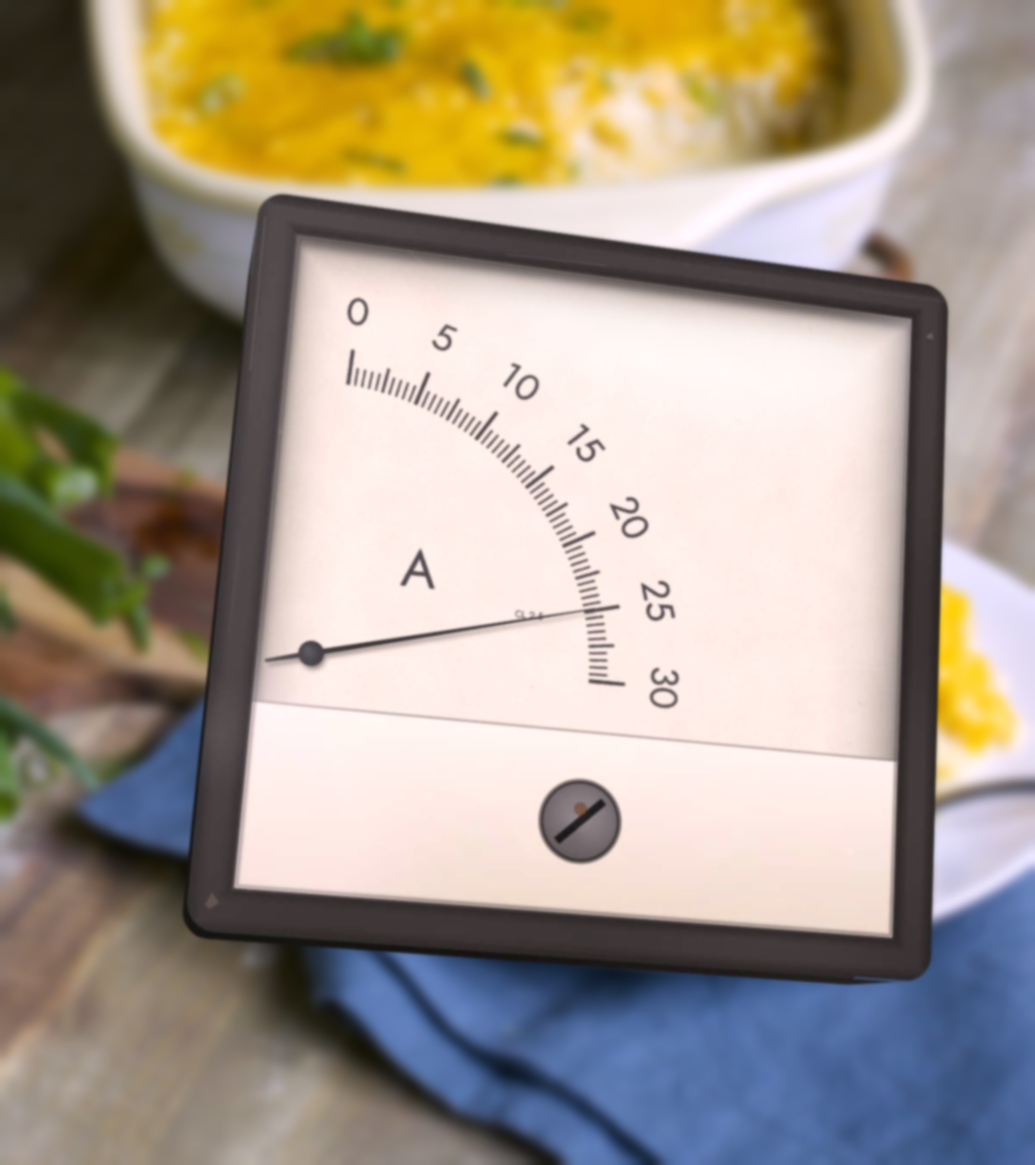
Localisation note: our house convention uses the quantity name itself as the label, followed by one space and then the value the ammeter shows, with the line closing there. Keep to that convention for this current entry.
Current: 25 A
